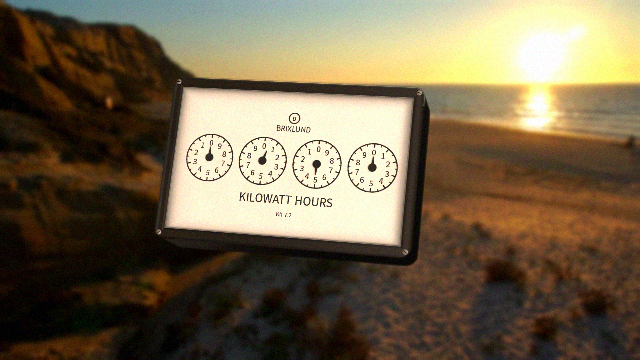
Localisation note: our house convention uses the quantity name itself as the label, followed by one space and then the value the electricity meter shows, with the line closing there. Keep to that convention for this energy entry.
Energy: 50 kWh
